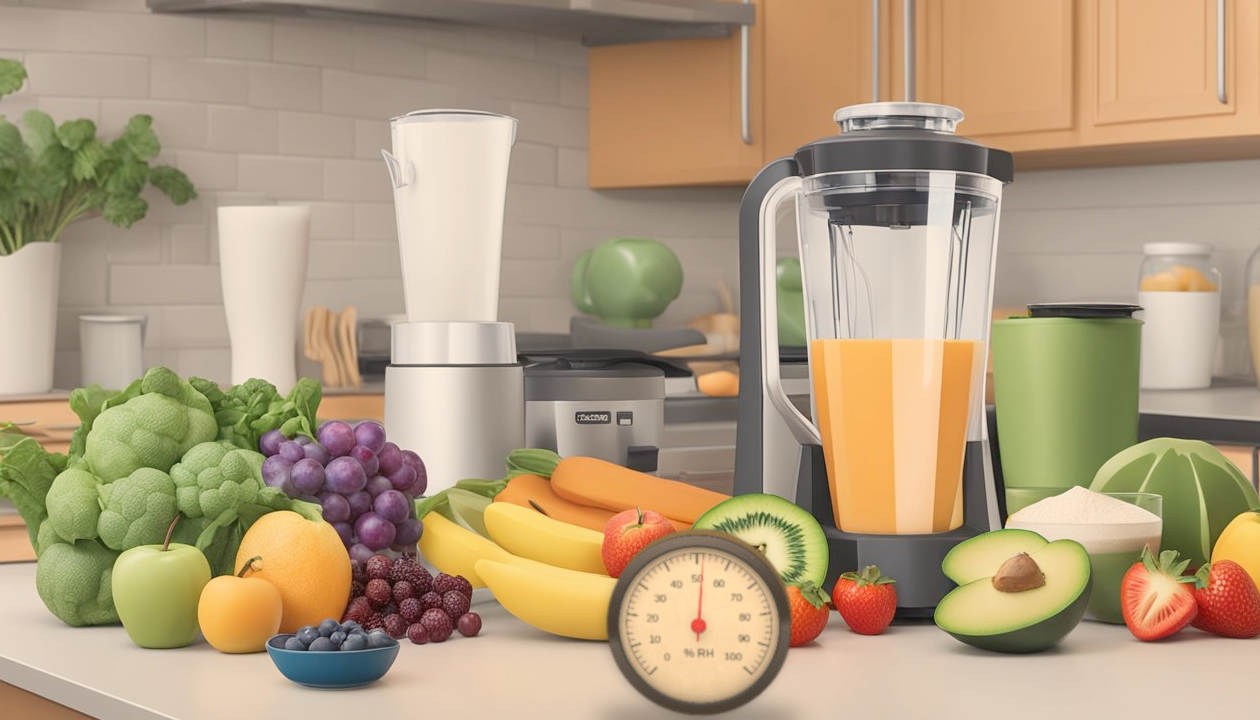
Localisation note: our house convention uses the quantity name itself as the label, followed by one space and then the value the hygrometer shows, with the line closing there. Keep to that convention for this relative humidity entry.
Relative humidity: 52 %
